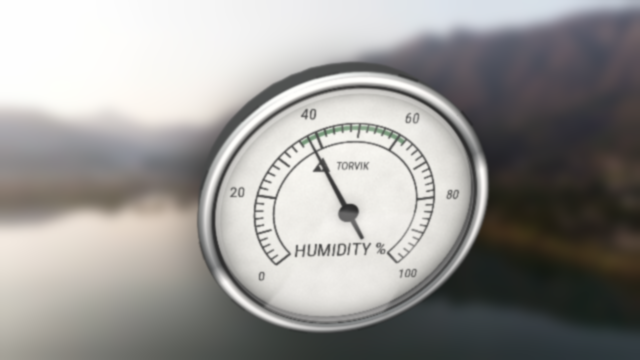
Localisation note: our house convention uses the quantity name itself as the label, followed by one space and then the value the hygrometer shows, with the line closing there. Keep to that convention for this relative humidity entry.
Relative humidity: 38 %
